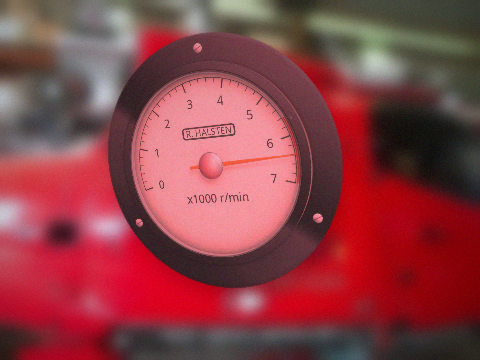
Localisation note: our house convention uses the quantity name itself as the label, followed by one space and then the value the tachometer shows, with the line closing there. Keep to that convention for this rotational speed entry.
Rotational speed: 6400 rpm
